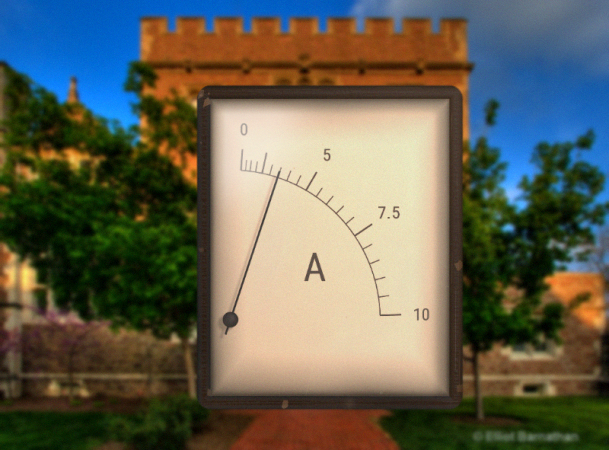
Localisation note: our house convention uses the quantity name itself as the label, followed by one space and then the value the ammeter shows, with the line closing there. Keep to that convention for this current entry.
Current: 3.5 A
